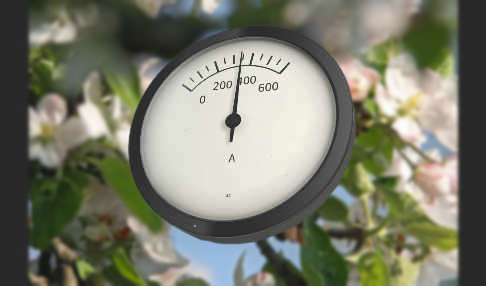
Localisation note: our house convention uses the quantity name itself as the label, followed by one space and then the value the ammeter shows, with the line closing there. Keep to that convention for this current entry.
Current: 350 A
